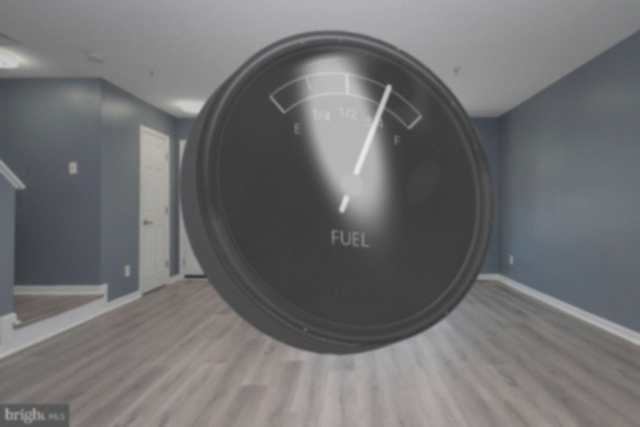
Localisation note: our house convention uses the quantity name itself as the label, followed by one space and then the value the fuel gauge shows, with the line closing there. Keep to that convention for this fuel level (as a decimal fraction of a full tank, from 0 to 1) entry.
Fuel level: 0.75
